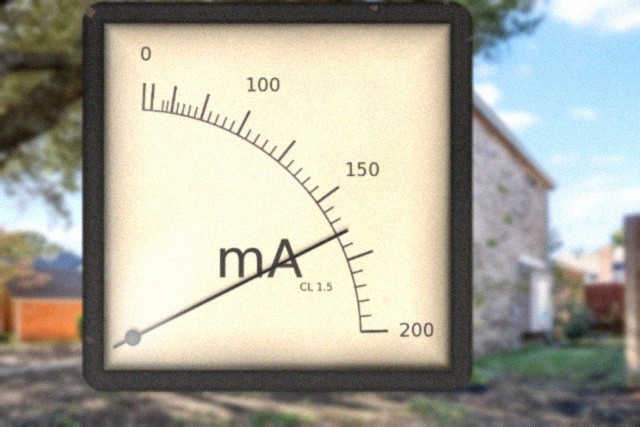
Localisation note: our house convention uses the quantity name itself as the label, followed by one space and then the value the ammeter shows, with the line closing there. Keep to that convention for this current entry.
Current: 165 mA
